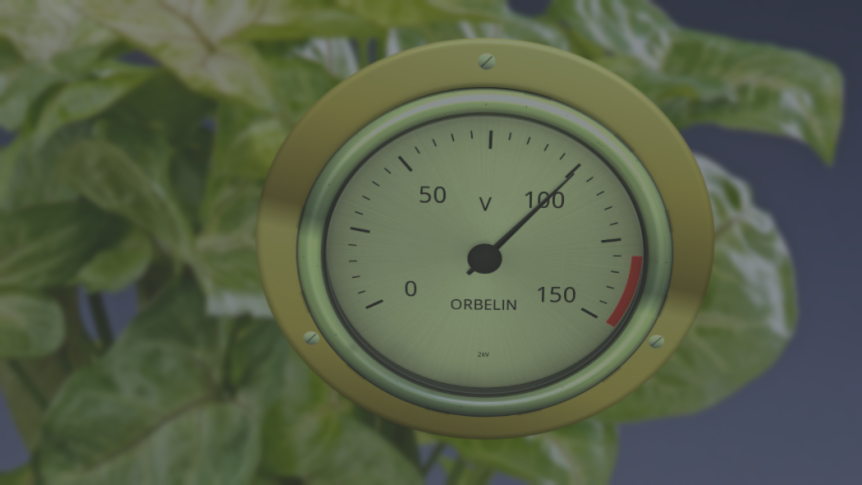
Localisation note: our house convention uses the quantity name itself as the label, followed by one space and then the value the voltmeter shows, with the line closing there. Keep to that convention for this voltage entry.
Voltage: 100 V
